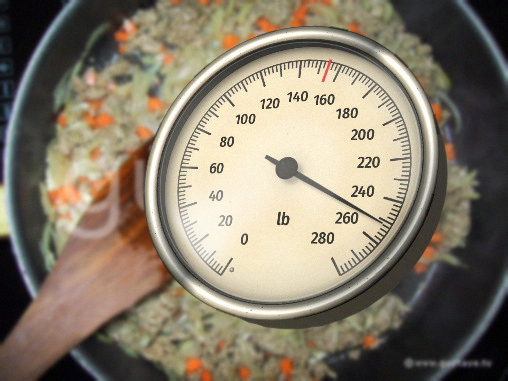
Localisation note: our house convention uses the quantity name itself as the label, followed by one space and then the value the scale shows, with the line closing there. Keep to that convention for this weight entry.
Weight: 252 lb
